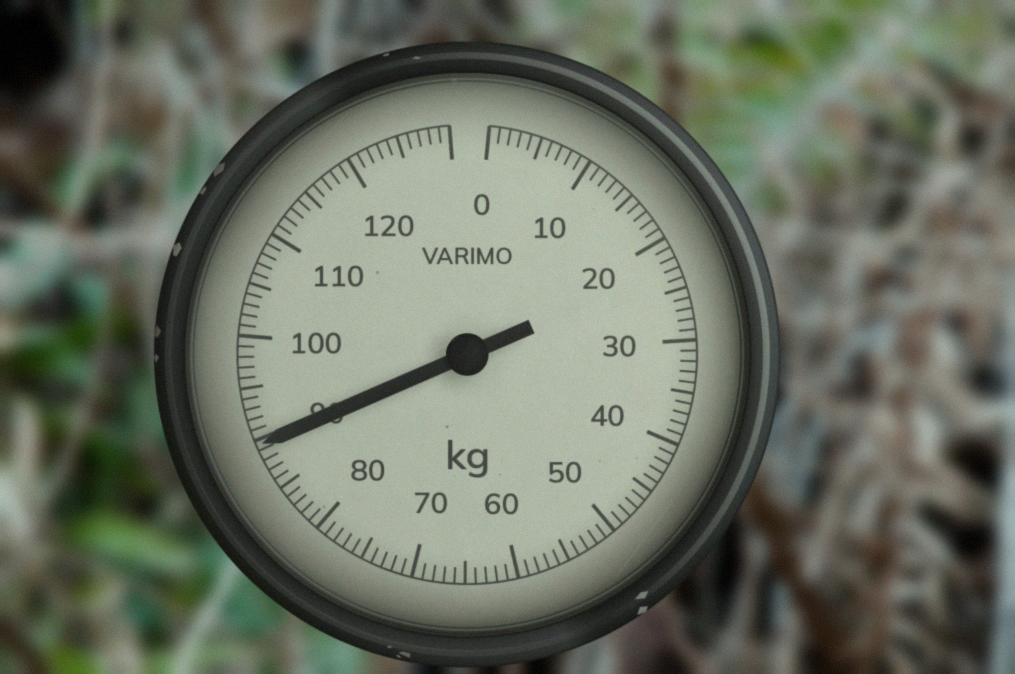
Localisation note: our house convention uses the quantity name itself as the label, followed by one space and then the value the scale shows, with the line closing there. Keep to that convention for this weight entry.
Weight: 89.5 kg
